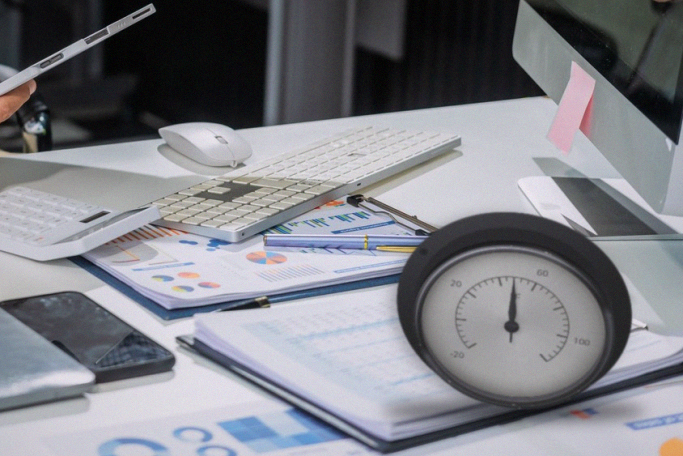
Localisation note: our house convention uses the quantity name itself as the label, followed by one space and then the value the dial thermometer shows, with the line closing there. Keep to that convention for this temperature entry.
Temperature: 48 °F
